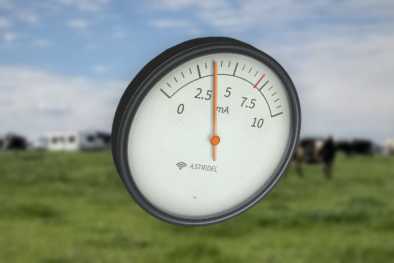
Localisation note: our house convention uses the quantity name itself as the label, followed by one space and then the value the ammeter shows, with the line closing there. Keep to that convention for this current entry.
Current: 3.5 mA
